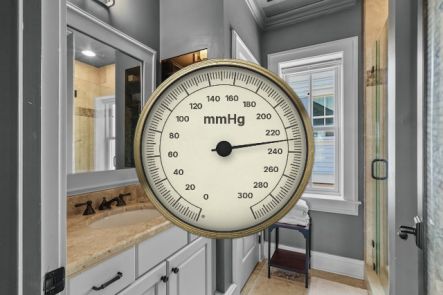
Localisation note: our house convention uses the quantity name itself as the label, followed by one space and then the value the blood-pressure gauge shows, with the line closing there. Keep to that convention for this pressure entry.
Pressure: 230 mmHg
